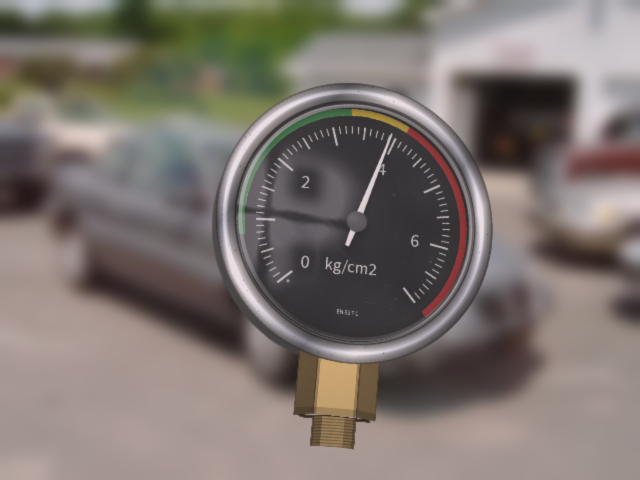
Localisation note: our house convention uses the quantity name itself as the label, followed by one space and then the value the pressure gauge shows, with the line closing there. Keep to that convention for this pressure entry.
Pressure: 3.9 kg/cm²
